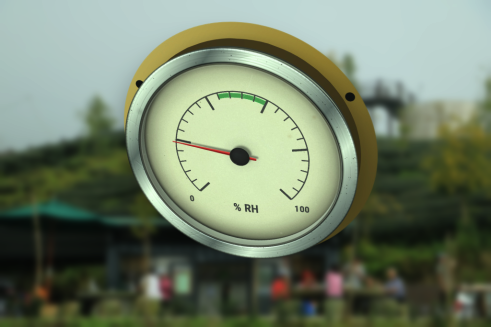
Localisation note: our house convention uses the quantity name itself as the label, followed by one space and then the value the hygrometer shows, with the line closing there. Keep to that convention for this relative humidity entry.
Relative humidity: 20 %
